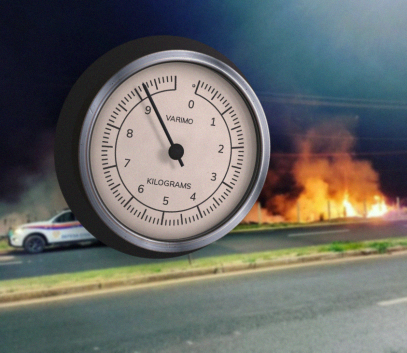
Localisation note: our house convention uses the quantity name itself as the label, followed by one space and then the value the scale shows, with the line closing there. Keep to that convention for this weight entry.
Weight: 9.2 kg
